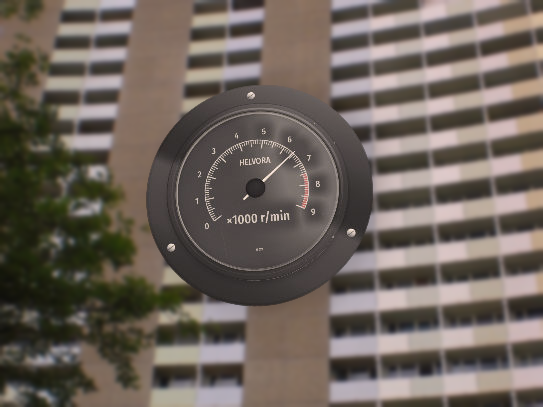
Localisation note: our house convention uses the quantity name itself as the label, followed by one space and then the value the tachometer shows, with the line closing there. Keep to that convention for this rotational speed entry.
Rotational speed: 6500 rpm
